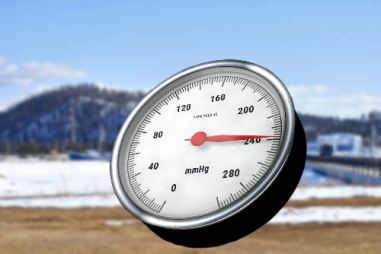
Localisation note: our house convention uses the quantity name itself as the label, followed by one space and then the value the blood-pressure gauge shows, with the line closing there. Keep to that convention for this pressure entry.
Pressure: 240 mmHg
